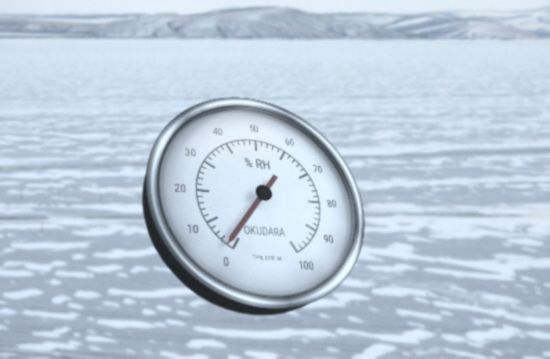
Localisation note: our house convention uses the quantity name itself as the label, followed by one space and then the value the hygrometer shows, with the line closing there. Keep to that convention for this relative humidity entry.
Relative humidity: 2 %
